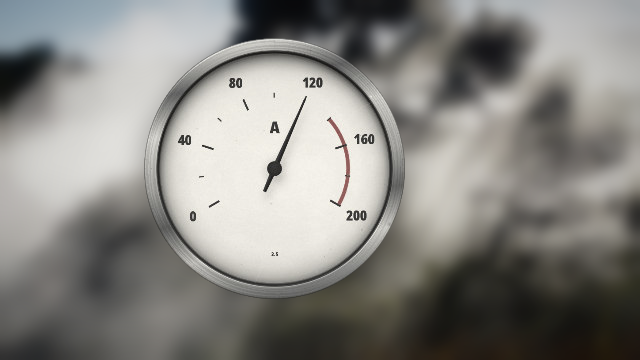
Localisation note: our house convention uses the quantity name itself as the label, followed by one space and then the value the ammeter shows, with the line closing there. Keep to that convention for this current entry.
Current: 120 A
